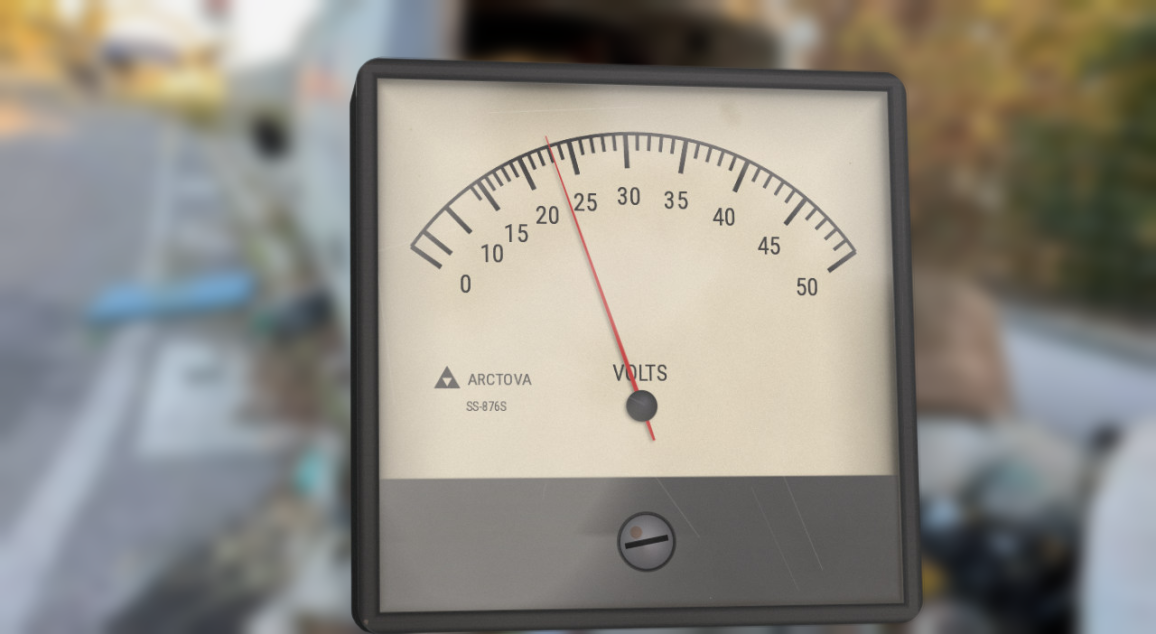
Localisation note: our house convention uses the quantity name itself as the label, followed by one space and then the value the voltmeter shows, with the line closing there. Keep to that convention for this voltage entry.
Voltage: 23 V
